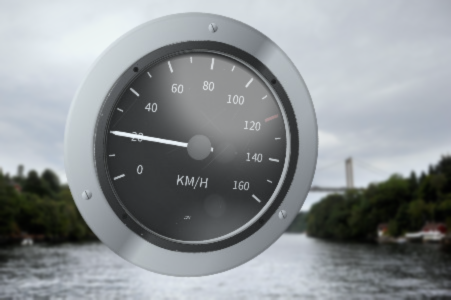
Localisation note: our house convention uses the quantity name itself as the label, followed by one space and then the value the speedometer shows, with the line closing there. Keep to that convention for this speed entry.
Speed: 20 km/h
